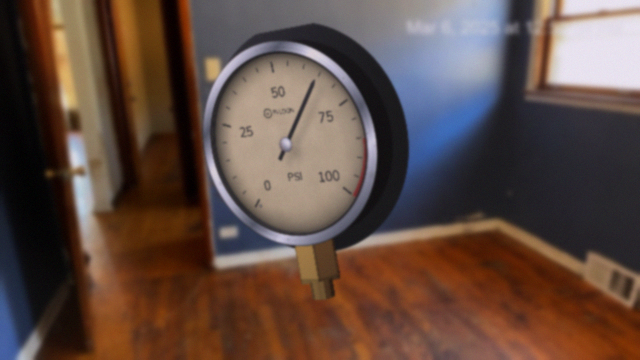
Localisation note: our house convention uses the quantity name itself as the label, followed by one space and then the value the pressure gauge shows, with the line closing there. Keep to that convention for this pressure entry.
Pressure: 65 psi
